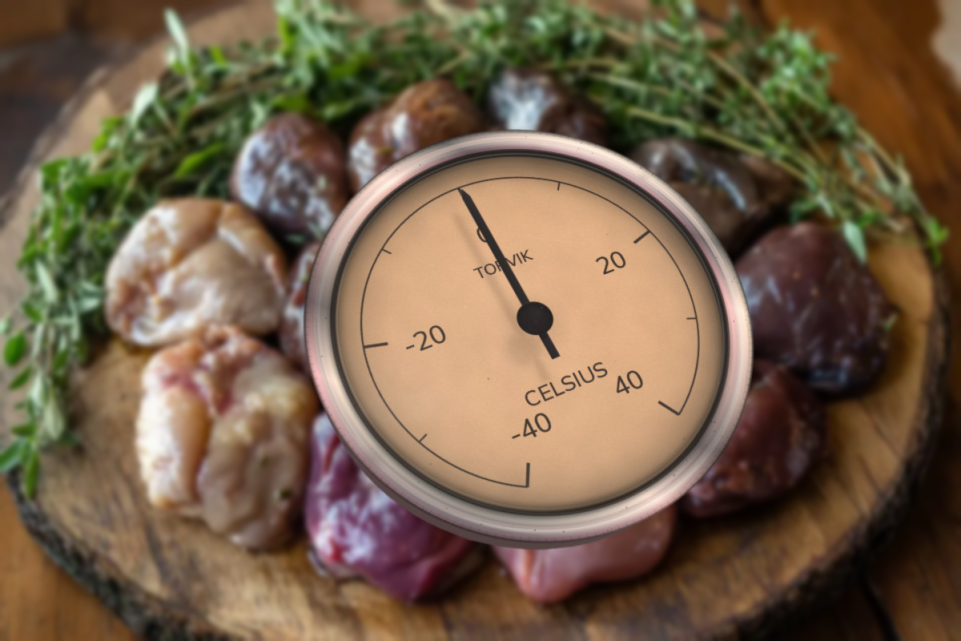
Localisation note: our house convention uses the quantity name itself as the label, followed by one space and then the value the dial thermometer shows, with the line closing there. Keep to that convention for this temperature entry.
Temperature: 0 °C
